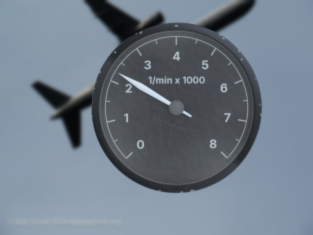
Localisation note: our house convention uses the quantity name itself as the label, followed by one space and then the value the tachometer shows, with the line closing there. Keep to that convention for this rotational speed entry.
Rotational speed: 2250 rpm
